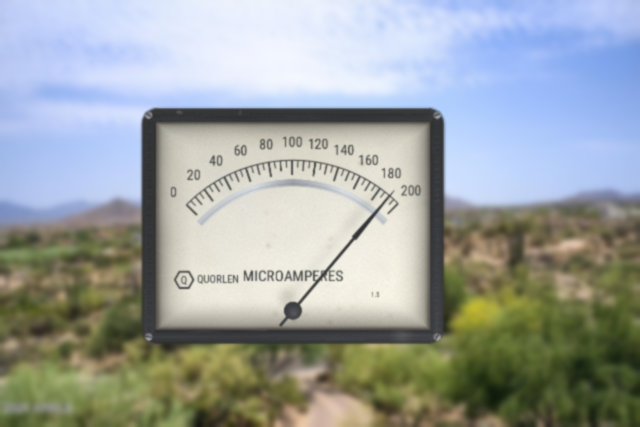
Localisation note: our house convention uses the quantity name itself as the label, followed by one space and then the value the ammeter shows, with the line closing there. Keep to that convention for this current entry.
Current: 190 µA
